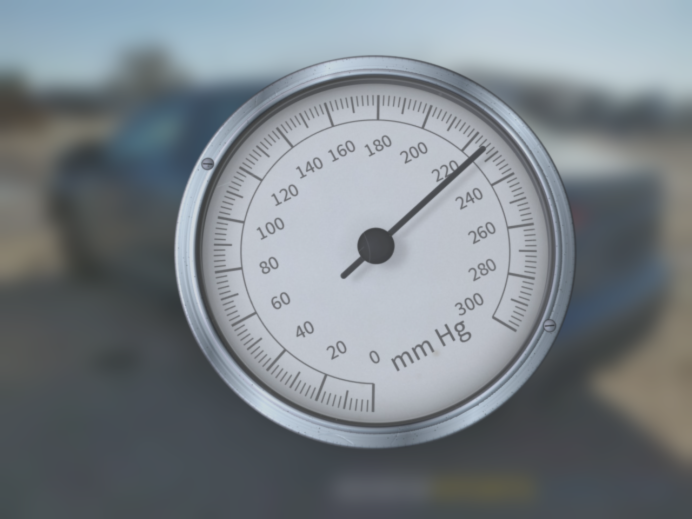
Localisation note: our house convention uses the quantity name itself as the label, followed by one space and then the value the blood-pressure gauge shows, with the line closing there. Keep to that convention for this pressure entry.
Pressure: 226 mmHg
